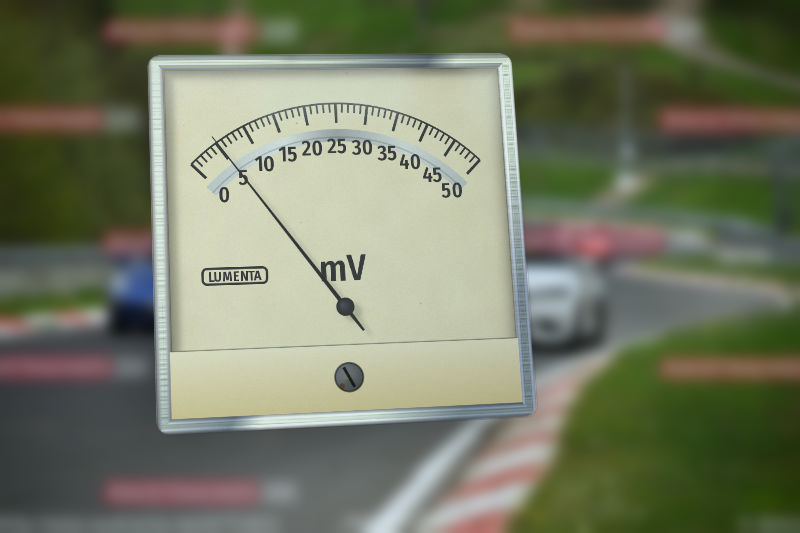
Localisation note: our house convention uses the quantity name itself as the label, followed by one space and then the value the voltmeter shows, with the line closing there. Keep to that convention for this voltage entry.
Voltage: 5 mV
